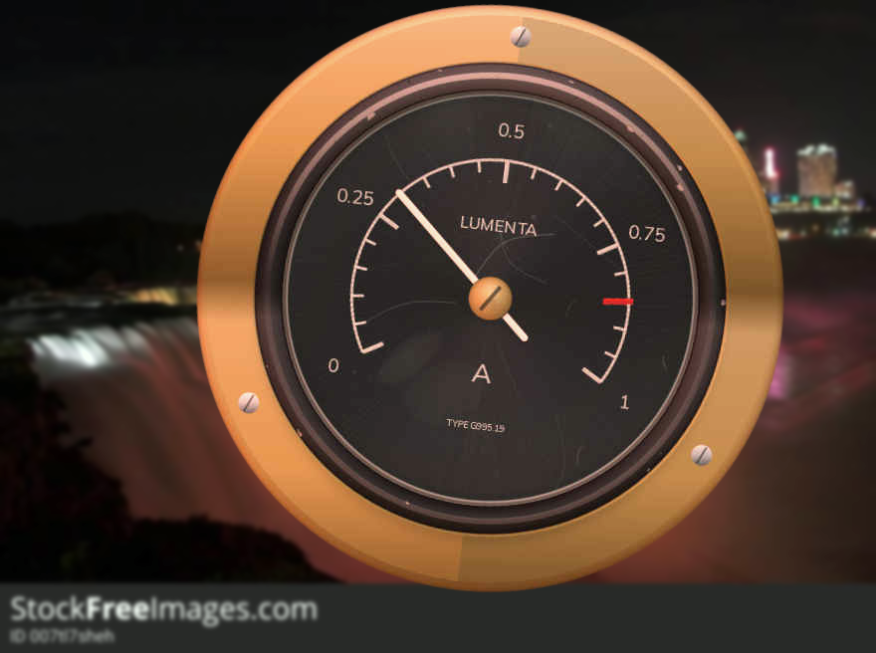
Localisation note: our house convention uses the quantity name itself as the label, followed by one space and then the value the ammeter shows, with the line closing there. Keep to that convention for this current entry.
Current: 0.3 A
